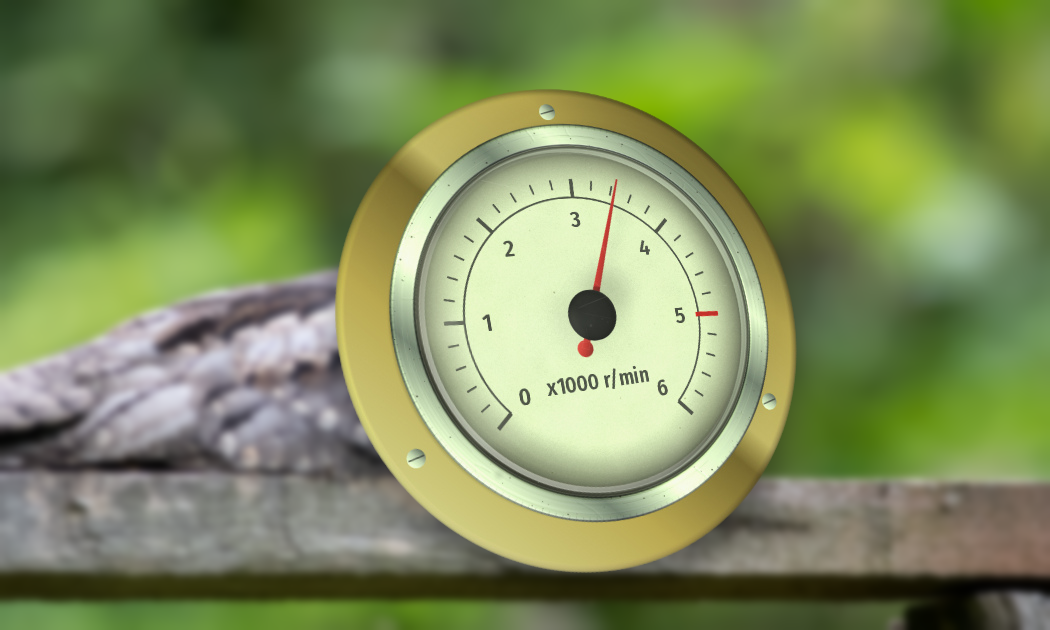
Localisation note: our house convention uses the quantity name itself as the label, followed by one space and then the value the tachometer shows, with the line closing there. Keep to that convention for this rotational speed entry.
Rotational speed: 3400 rpm
